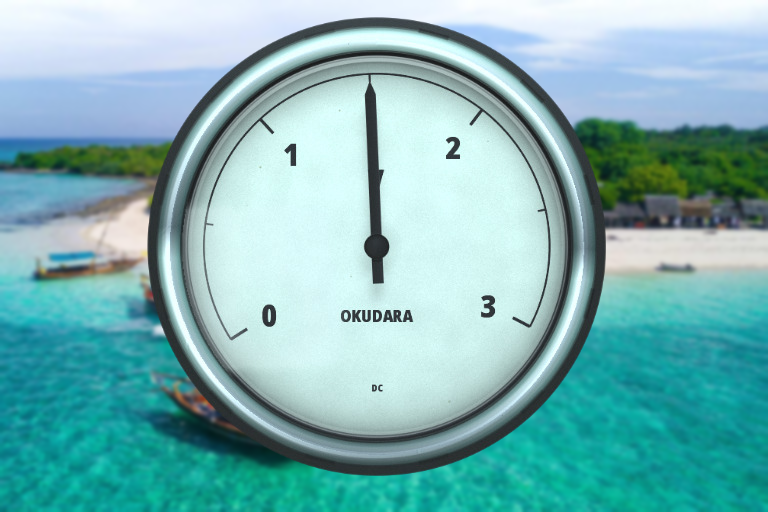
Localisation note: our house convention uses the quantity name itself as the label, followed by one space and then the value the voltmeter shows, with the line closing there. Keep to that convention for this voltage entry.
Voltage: 1.5 V
